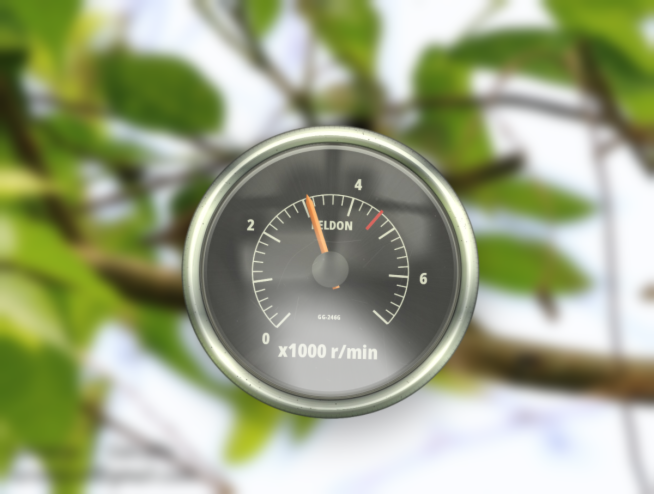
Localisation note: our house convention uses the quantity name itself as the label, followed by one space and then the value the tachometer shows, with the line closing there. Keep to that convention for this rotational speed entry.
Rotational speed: 3100 rpm
